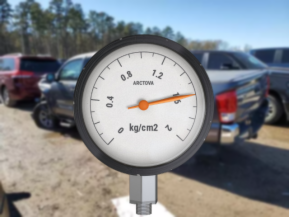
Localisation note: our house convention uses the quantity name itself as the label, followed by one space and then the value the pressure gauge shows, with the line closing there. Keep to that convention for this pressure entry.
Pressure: 1.6 kg/cm²
